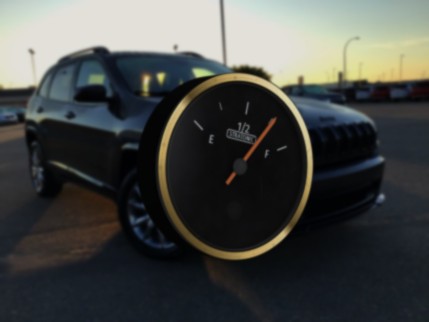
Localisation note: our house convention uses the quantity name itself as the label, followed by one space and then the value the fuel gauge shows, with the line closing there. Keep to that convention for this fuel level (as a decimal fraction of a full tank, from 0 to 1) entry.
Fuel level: 0.75
